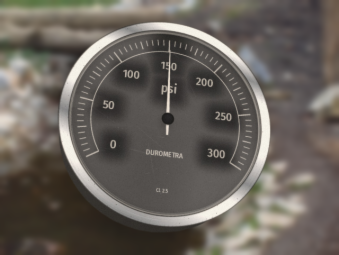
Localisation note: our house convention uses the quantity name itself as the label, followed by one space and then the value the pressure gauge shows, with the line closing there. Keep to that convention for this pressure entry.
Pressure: 150 psi
